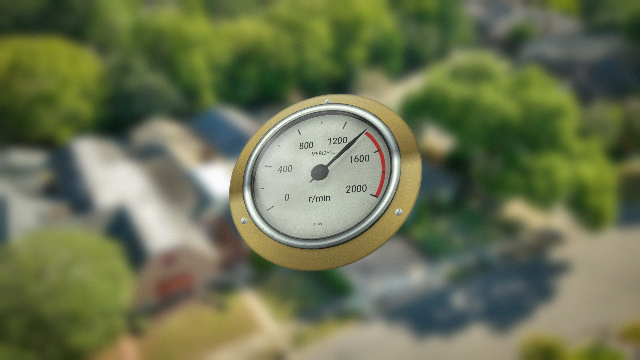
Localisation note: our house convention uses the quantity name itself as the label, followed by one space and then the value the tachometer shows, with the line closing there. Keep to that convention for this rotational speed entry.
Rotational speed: 1400 rpm
